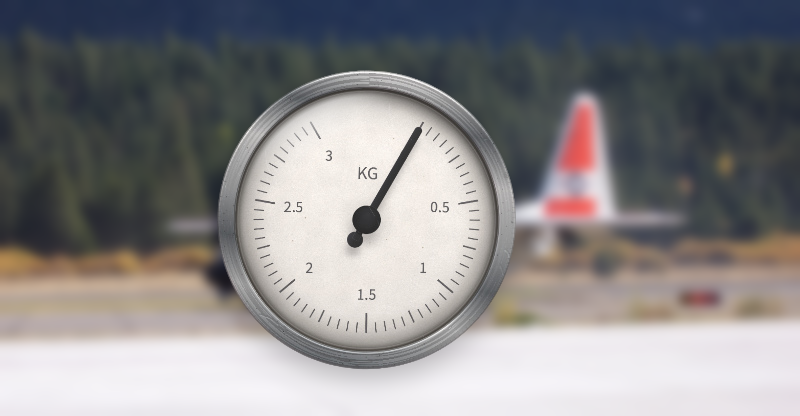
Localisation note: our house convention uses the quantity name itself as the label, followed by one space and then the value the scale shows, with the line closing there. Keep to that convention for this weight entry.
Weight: 0 kg
